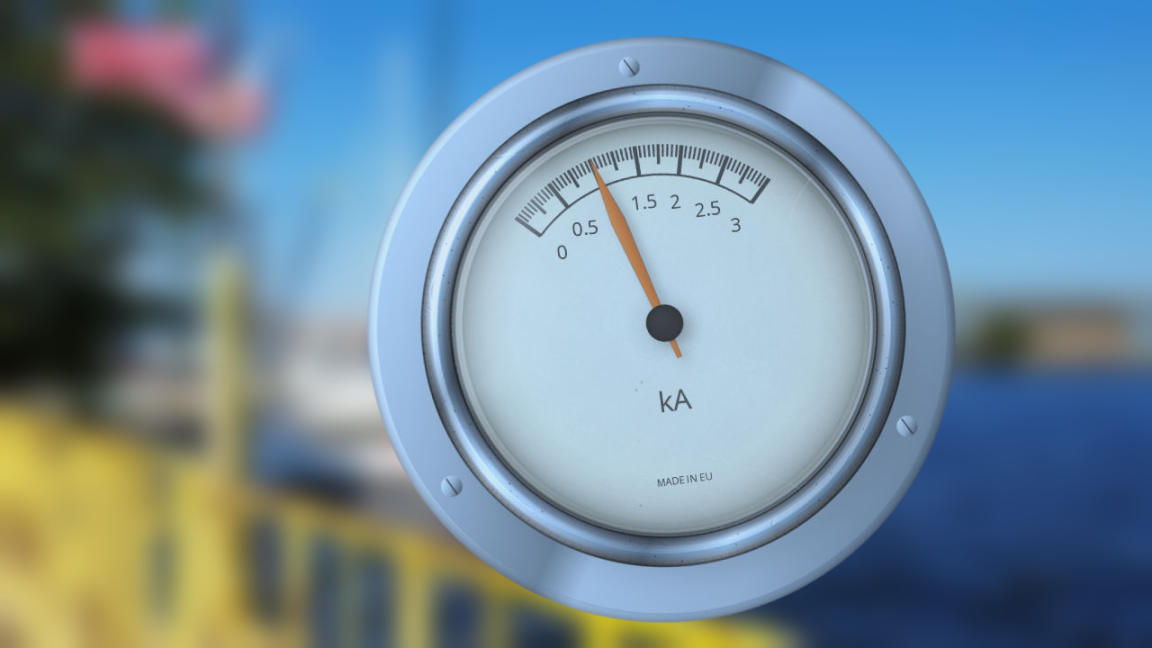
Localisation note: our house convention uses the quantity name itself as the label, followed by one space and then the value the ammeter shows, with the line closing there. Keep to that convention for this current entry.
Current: 1 kA
